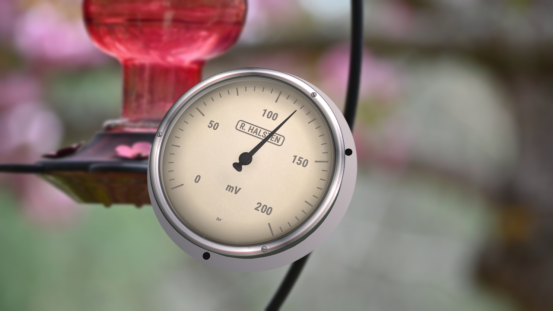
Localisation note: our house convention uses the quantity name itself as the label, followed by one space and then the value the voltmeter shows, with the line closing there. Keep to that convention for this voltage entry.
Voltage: 115 mV
